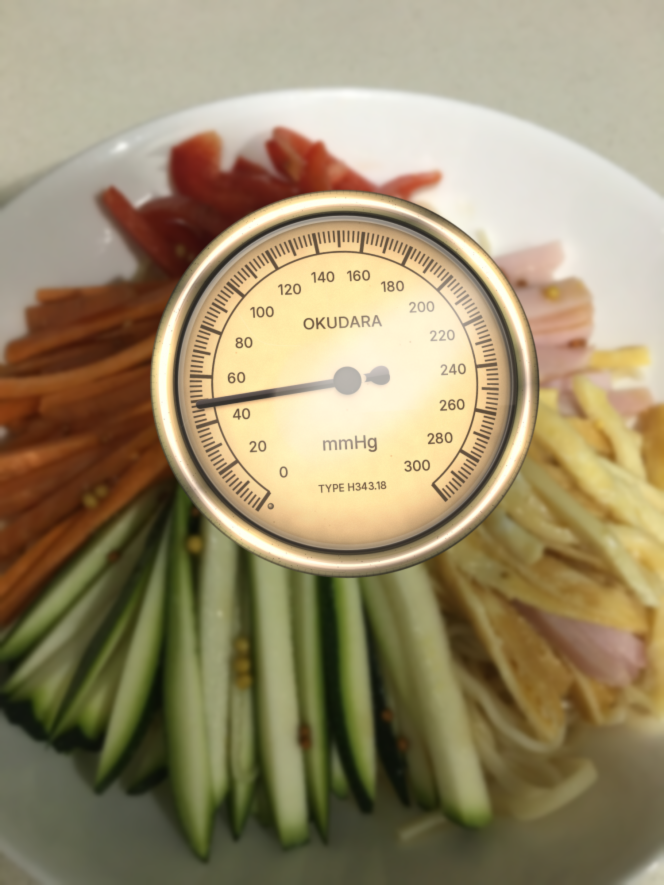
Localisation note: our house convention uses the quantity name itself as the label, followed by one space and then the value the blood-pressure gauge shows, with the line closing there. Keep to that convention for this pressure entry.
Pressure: 48 mmHg
